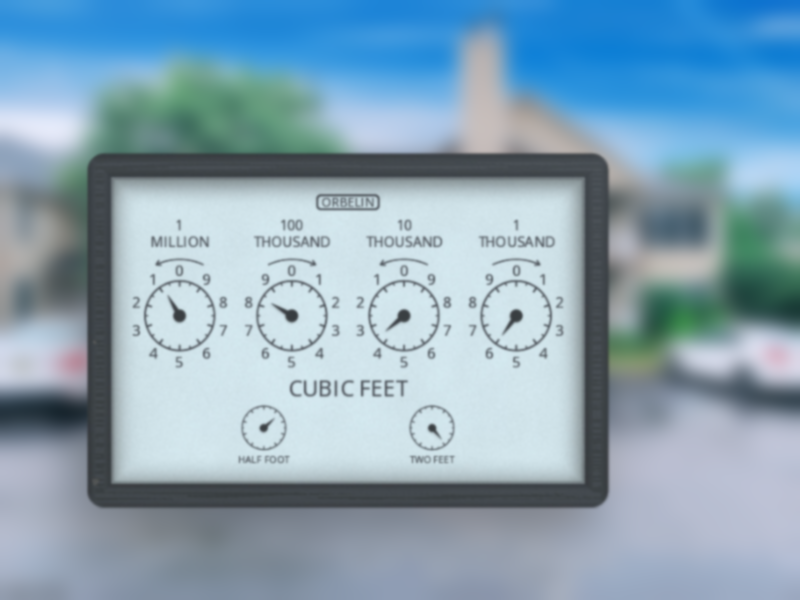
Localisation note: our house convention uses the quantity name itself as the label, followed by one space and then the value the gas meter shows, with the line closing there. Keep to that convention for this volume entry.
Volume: 83600 ft³
